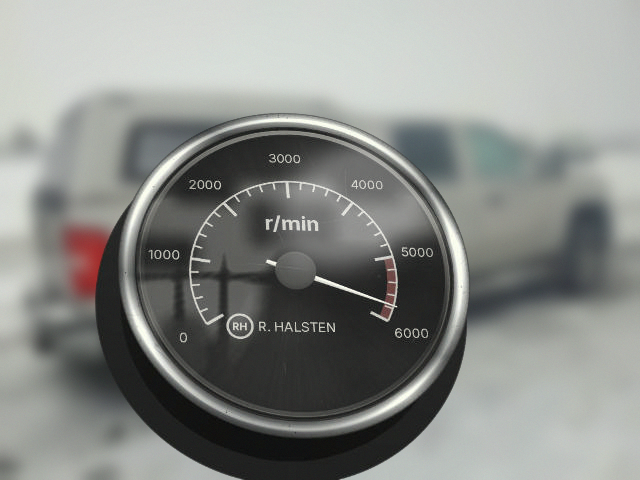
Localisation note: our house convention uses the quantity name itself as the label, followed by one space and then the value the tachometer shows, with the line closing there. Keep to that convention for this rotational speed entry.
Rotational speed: 5800 rpm
